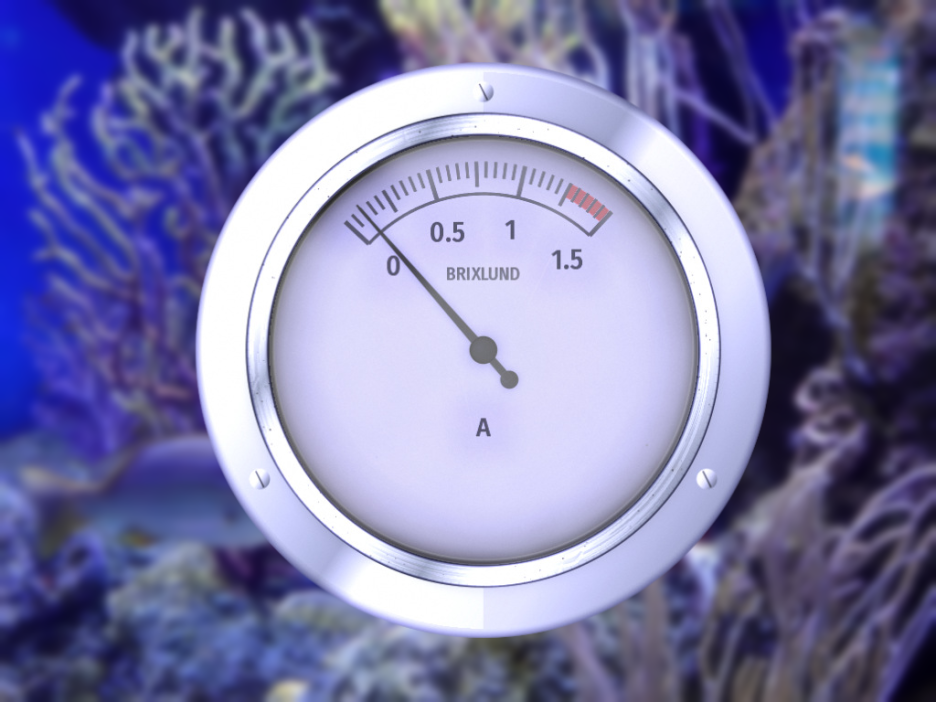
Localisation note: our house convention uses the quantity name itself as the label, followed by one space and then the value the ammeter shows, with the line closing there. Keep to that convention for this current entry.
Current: 0.1 A
